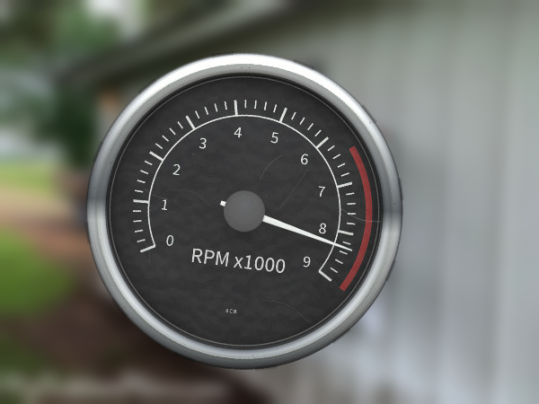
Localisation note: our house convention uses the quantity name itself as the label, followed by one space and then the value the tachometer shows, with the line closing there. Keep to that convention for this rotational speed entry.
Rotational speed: 8300 rpm
